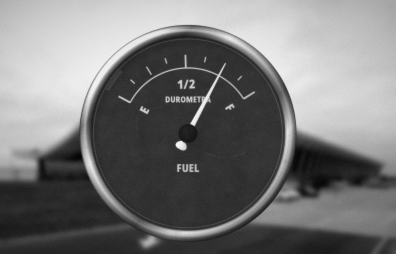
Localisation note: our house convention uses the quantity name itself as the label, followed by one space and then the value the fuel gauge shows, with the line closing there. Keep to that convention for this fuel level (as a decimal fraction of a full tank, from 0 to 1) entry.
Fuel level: 0.75
